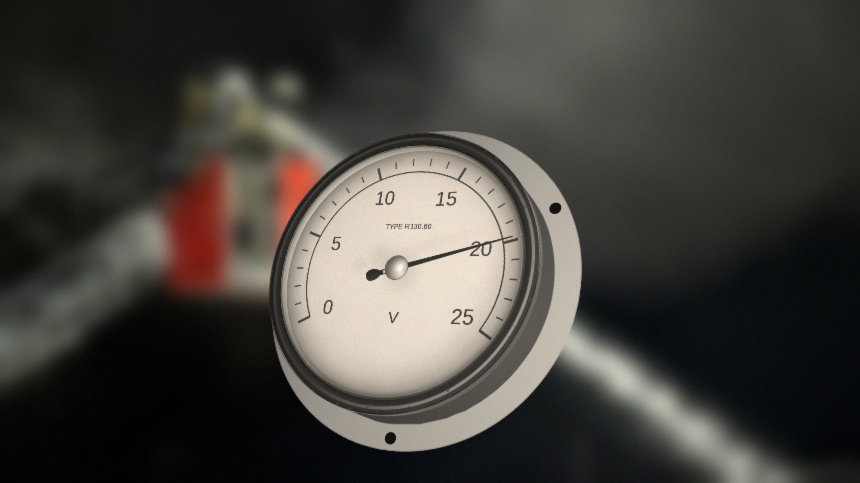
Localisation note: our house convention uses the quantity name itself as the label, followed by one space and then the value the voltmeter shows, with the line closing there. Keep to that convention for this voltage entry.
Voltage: 20 V
